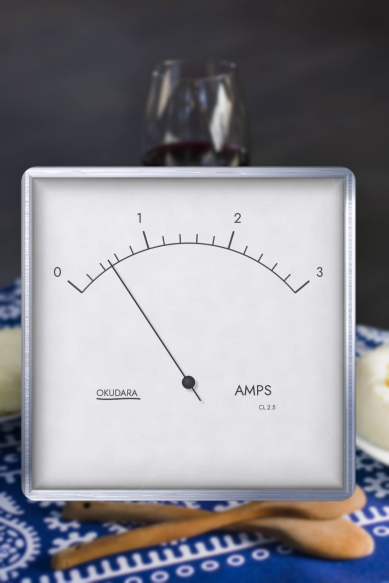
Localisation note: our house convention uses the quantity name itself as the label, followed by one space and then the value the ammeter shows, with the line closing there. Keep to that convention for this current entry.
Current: 0.5 A
